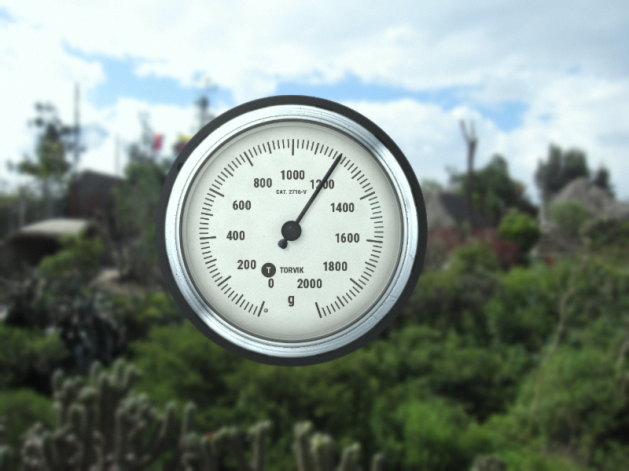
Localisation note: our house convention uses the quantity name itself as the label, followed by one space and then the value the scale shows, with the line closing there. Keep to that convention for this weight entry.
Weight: 1200 g
